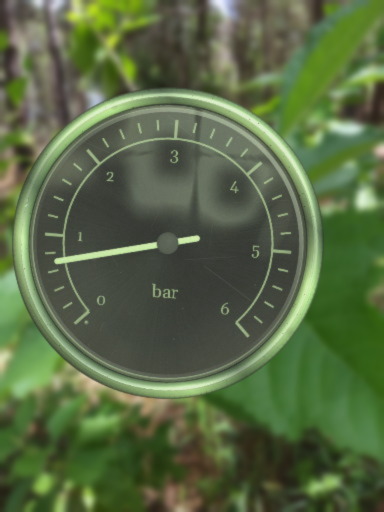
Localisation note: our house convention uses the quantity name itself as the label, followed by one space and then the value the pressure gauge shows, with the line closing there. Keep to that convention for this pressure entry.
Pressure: 0.7 bar
